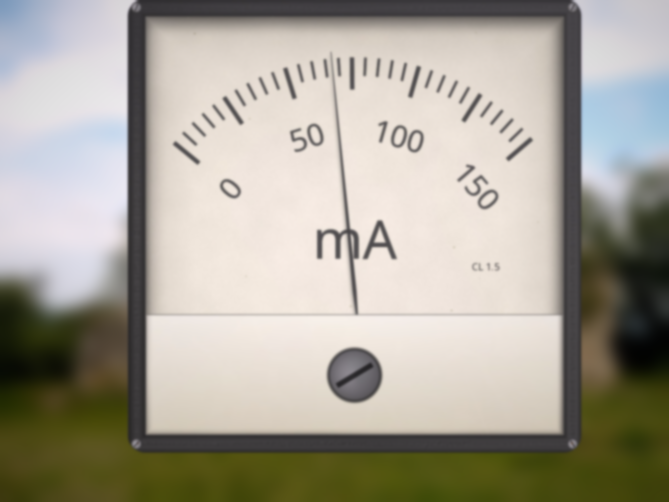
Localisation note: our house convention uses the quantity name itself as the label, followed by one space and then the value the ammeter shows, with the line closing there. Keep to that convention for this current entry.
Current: 67.5 mA
